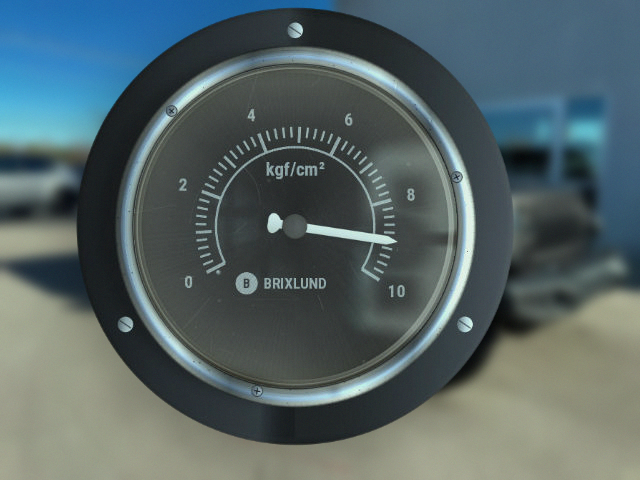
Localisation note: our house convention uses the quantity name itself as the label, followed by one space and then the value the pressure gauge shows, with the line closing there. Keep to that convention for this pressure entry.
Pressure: 9 kg/cm²
